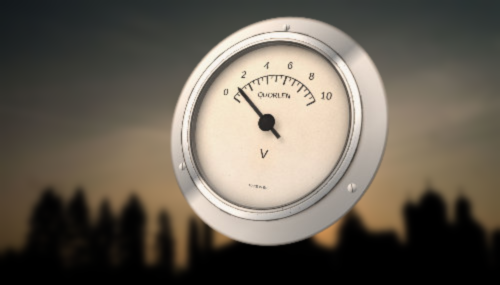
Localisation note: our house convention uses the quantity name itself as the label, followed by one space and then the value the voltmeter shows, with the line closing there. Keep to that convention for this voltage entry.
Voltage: 1 V
